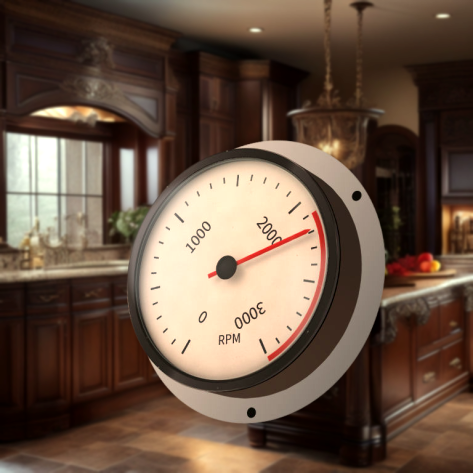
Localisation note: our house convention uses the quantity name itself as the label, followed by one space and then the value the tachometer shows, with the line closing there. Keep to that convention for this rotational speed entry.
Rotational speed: 2200 rpm
